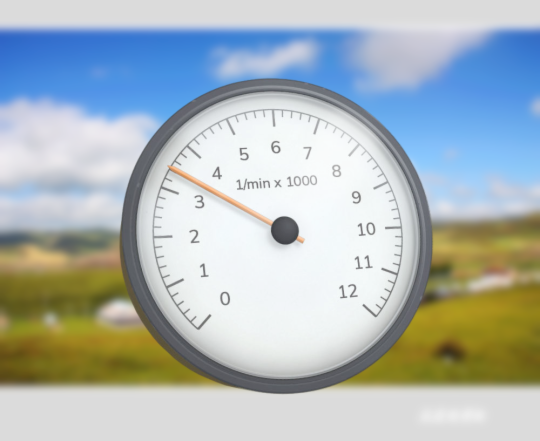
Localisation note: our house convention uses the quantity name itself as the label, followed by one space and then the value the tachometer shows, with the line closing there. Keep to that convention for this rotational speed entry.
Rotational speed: 3400 rpm
